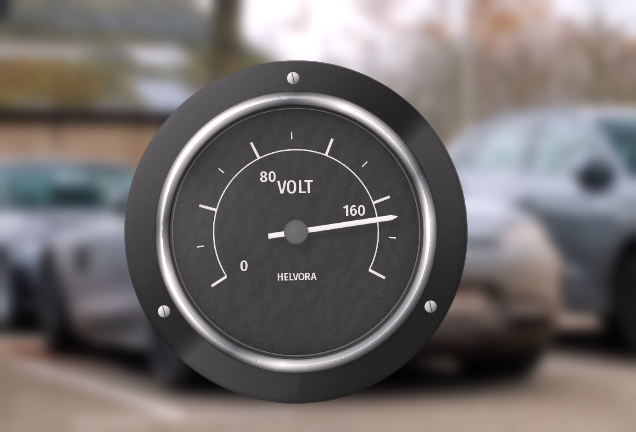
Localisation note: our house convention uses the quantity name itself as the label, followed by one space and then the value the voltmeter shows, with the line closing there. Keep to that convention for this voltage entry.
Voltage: 170 V
